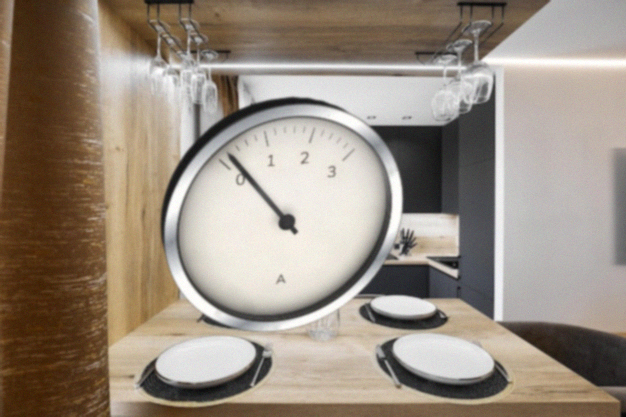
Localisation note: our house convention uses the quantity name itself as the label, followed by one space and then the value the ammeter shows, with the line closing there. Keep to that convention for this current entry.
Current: 0.2 A
